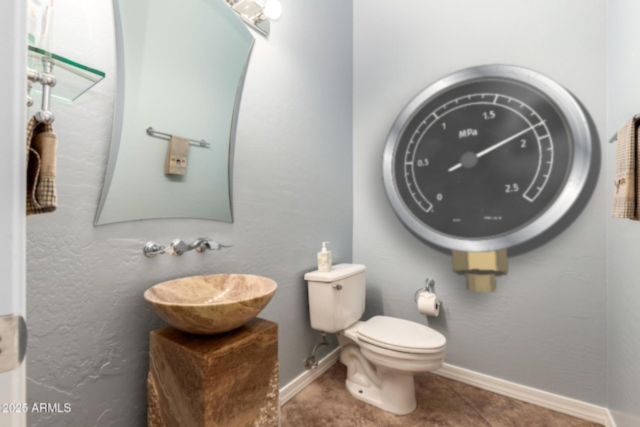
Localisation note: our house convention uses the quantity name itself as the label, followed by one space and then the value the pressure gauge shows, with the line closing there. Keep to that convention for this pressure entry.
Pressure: 1.9 MPa
